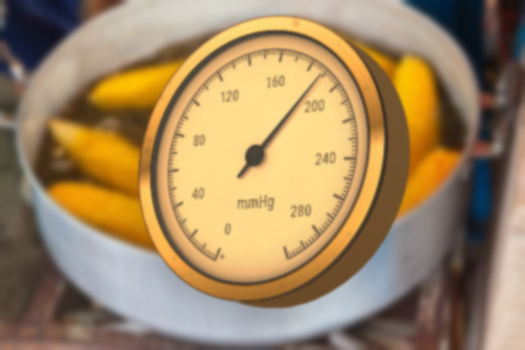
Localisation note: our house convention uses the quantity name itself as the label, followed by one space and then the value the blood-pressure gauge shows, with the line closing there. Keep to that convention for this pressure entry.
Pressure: 190 mmHg
